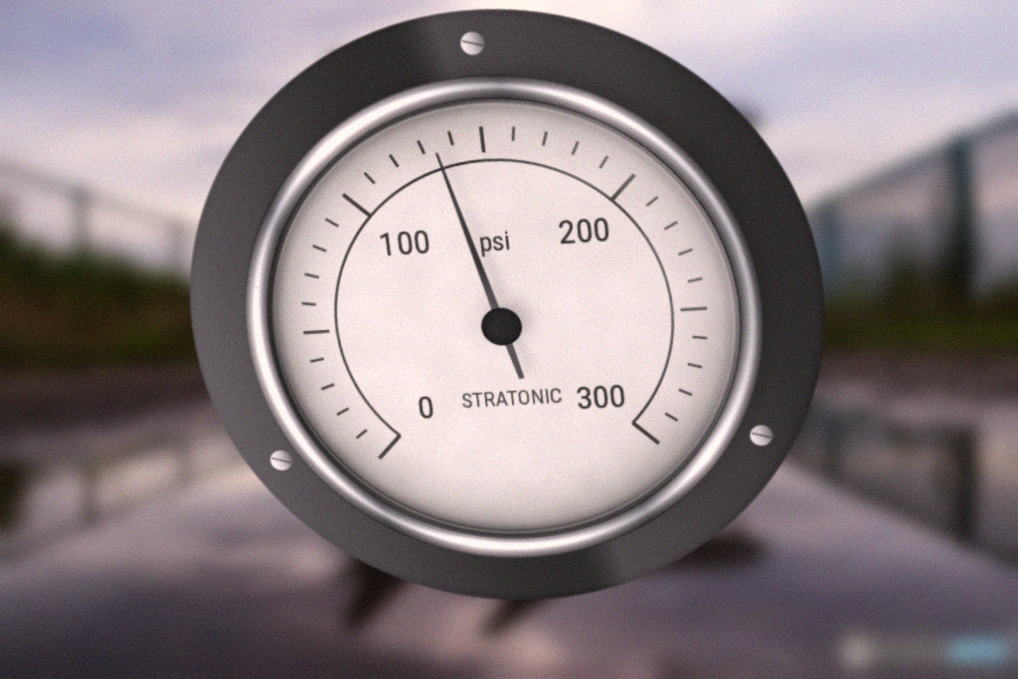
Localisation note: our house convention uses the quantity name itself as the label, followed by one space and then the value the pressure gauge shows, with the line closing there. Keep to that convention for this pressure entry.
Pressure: 135 psi
